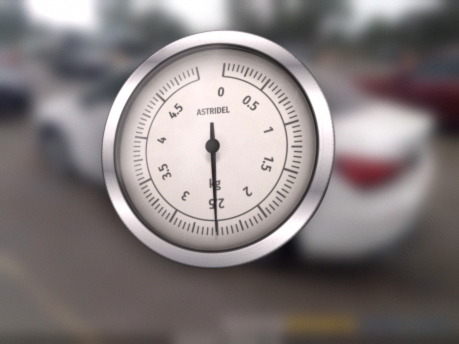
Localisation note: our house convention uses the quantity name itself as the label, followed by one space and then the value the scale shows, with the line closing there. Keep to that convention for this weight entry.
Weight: 2.5 kg
